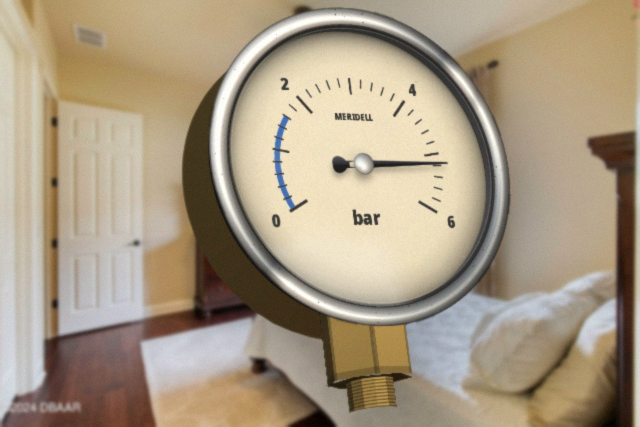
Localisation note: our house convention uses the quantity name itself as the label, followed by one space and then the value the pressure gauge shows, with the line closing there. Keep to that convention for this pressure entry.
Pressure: 5.2 bar
